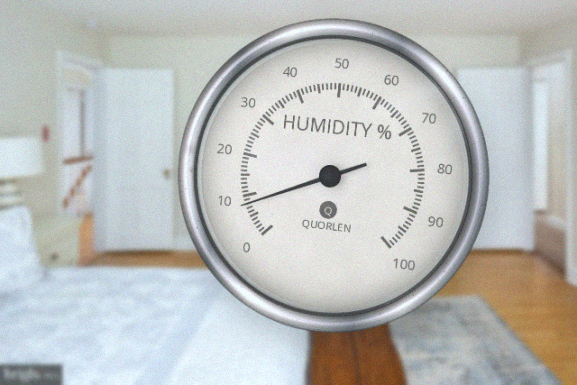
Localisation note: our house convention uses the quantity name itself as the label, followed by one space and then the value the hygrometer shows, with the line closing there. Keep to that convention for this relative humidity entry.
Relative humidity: 8 %
